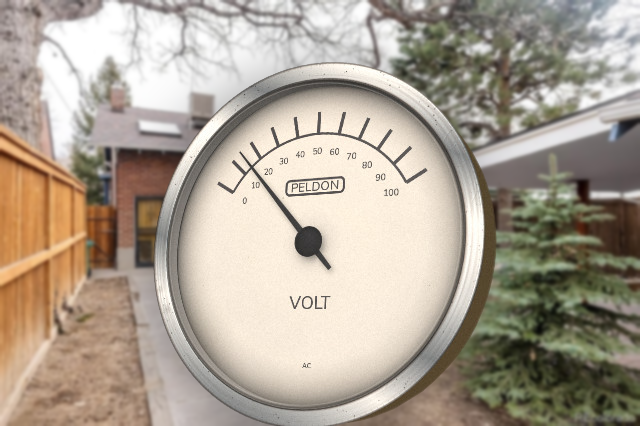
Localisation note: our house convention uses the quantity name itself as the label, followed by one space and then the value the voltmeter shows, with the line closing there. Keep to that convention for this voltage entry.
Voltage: 15 V
